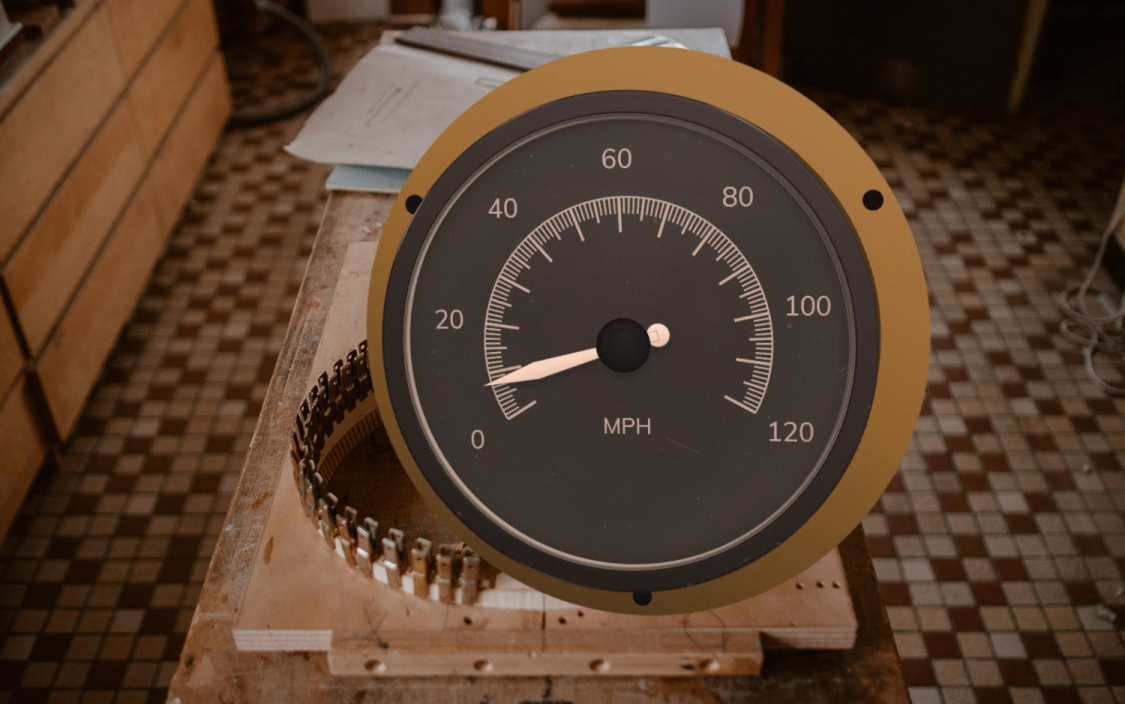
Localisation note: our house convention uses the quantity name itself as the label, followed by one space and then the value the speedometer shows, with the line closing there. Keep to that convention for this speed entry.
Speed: 8 mph
